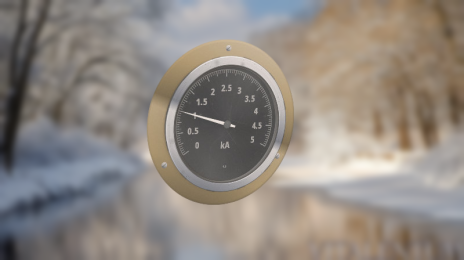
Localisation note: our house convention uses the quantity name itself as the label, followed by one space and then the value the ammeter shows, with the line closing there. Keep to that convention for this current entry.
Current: 1 kA
